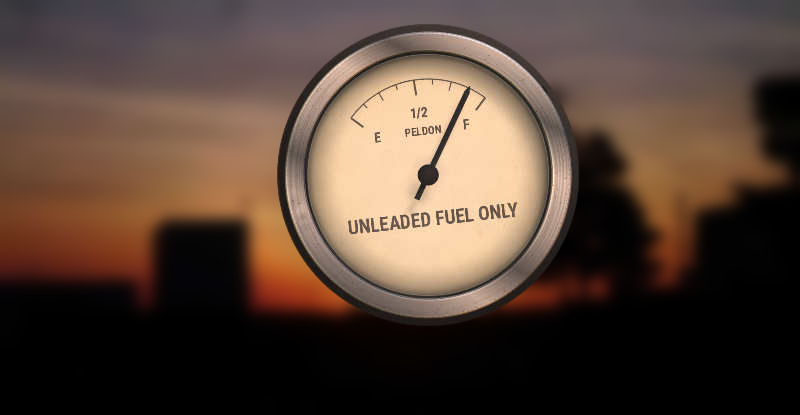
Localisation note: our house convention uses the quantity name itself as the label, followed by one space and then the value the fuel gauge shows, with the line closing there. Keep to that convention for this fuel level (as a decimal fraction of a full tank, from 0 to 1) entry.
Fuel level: 0.875
